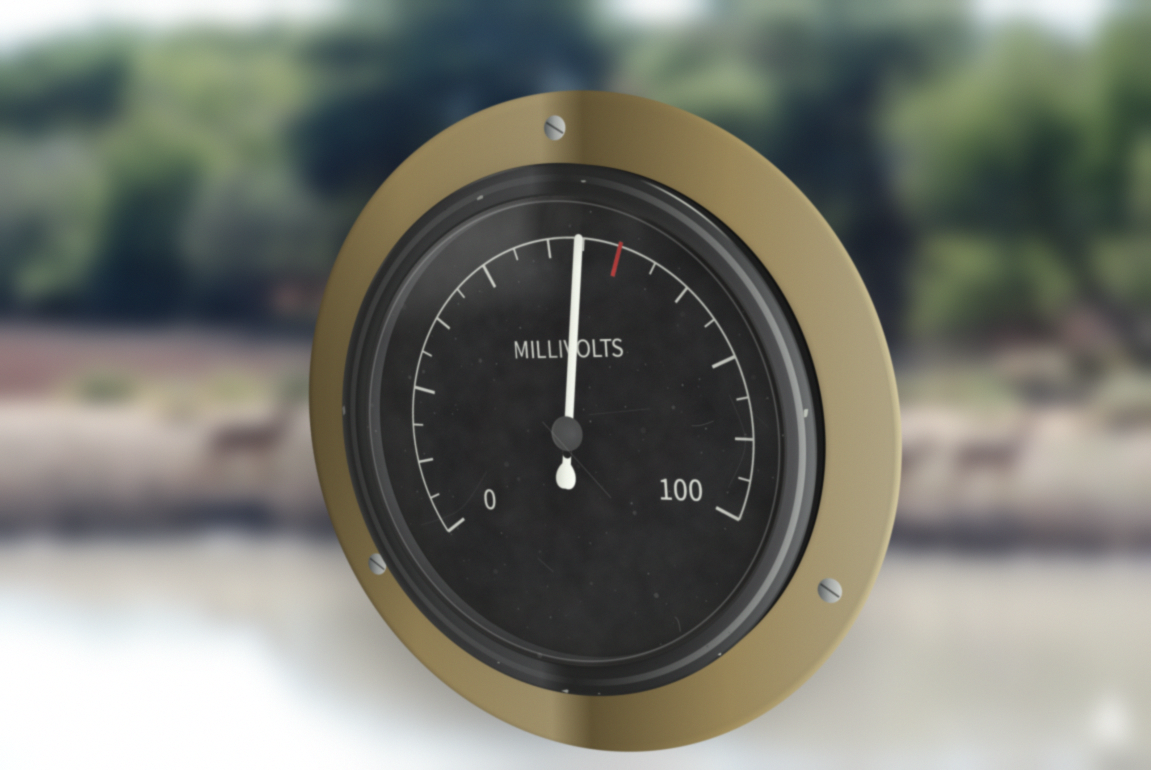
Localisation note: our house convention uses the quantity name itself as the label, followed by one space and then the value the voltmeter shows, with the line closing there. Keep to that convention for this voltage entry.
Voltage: 55 mV
